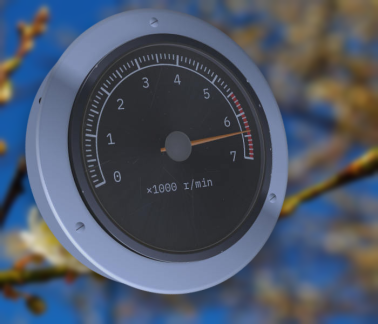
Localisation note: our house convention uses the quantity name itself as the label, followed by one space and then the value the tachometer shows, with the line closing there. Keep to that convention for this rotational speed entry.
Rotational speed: 6400 rpm
